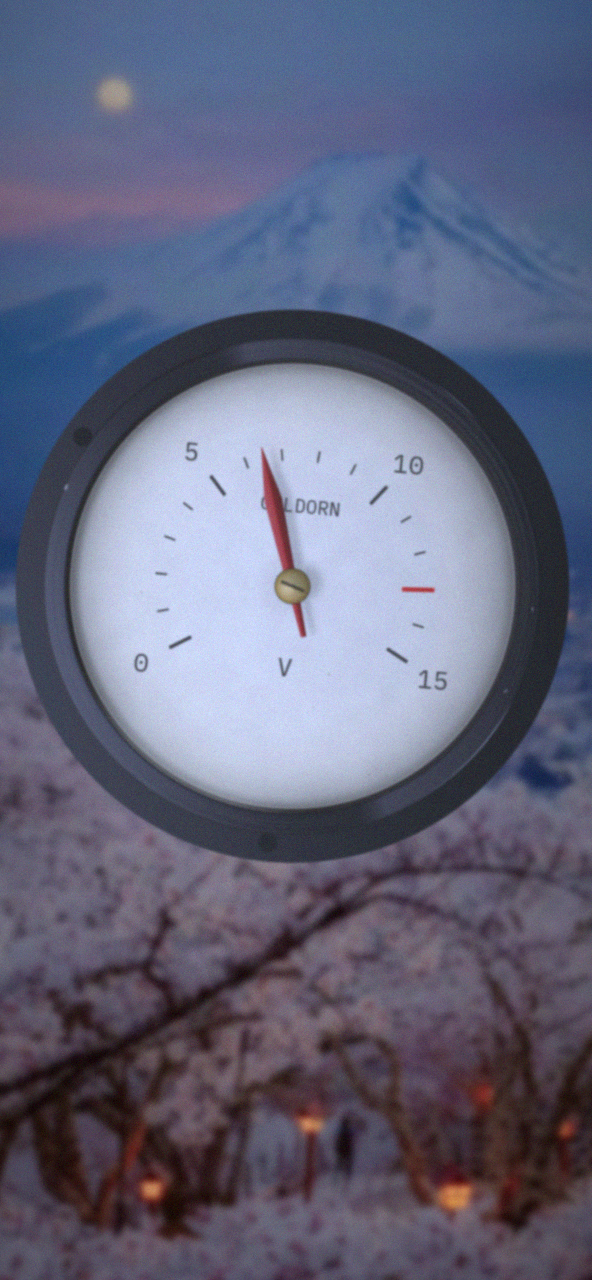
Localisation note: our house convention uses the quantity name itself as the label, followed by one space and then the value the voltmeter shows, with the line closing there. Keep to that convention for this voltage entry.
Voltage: 6.5 V
